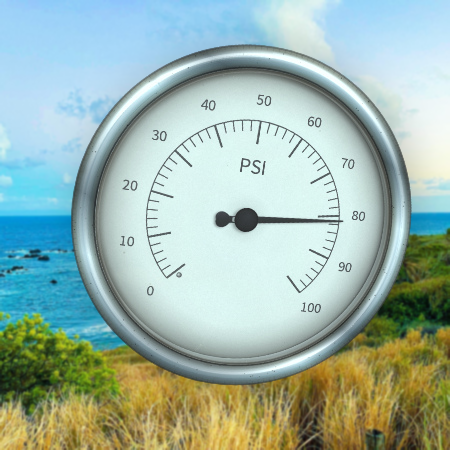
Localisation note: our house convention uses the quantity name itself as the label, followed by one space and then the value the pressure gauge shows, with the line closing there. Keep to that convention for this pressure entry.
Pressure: 81 psi
